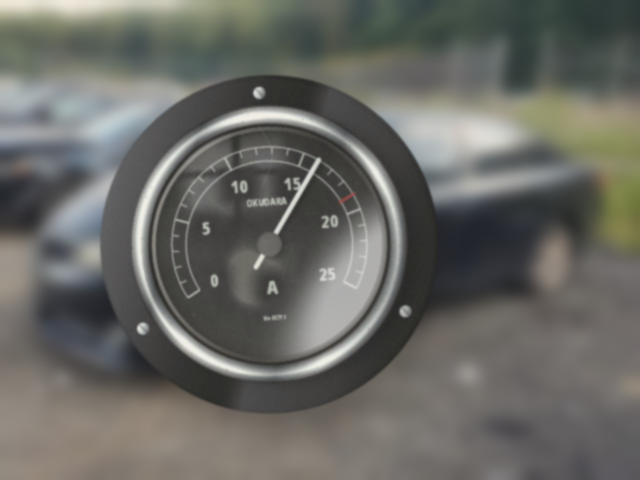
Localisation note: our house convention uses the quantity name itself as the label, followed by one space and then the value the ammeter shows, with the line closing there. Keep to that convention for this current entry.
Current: 16 A
